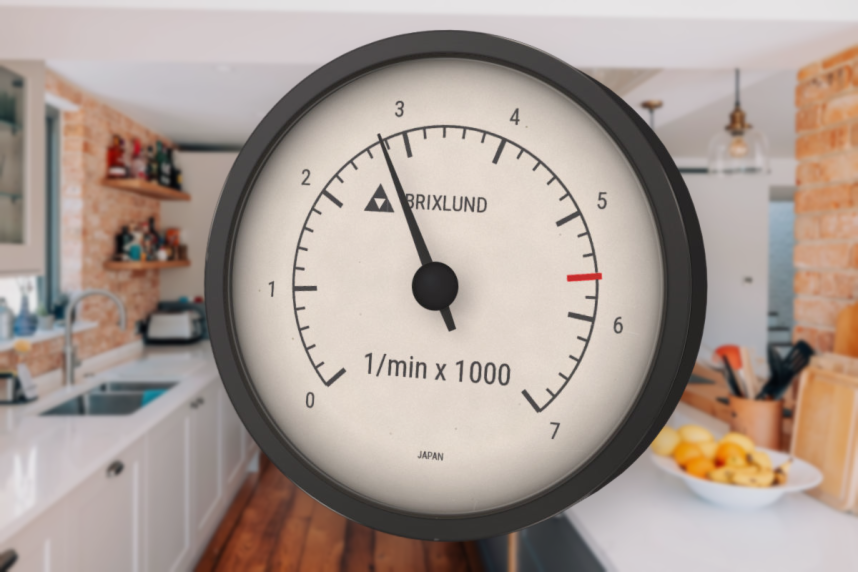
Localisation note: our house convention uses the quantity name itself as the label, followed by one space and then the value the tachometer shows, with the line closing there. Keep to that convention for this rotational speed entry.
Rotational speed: 2800 rpm
